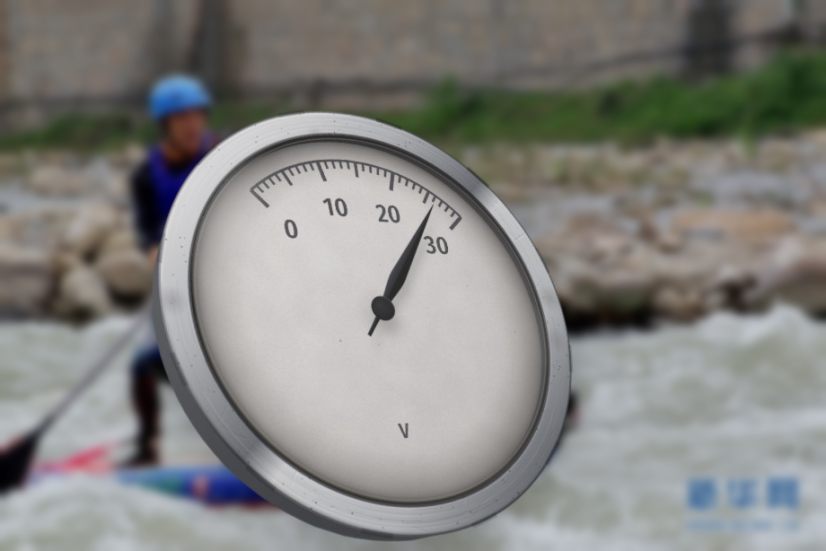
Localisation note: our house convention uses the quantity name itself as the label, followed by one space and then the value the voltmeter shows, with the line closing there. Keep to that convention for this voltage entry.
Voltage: 26 V
